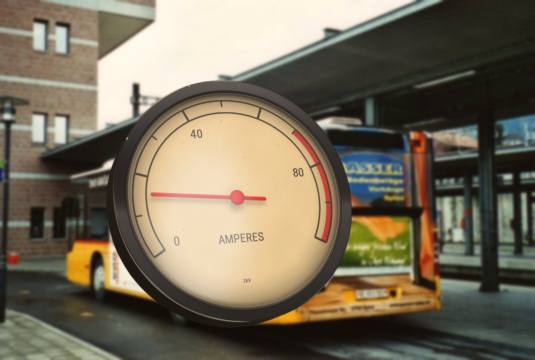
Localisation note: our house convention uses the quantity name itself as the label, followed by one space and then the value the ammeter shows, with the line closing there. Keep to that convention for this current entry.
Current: 15 A
